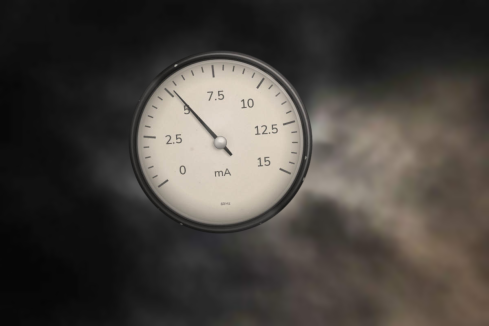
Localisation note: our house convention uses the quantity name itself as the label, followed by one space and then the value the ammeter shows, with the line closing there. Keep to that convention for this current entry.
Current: 5.25 mA
